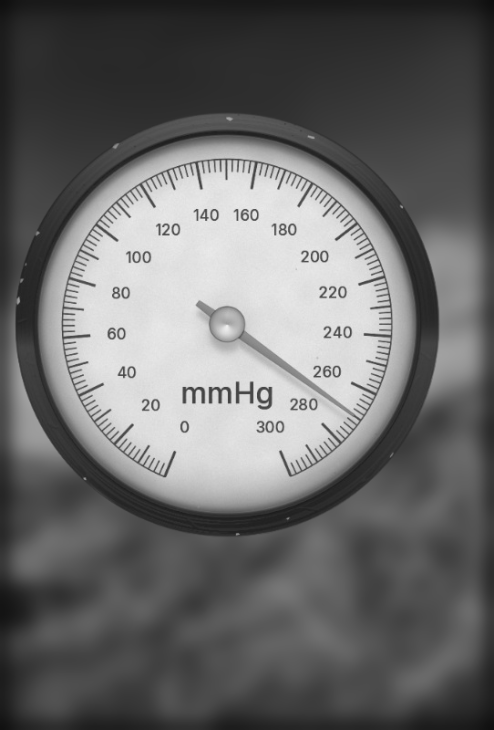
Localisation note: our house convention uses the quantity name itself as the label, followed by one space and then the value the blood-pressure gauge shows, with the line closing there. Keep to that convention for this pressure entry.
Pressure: 270 mmHg
